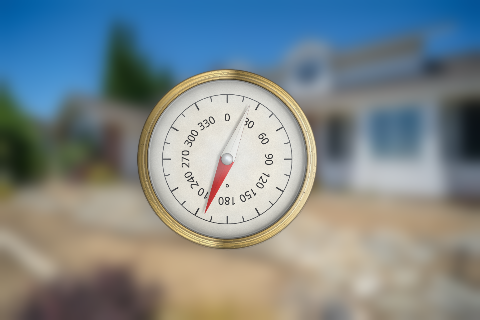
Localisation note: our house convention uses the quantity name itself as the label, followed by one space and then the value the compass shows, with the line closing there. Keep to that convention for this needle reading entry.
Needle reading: 202.5 °
